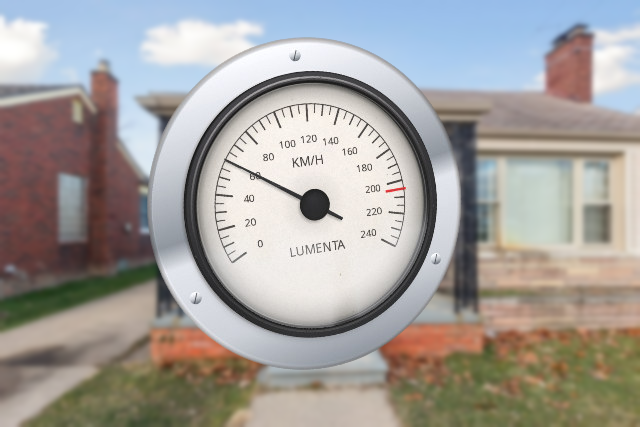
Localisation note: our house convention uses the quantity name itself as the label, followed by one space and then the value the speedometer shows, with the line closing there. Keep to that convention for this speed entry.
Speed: 60 km/h
